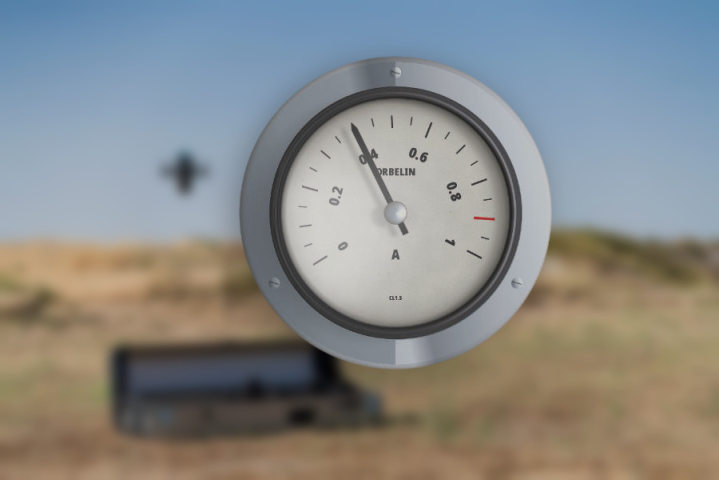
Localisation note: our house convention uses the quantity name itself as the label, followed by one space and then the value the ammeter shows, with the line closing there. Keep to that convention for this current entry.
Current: 0.4 A
